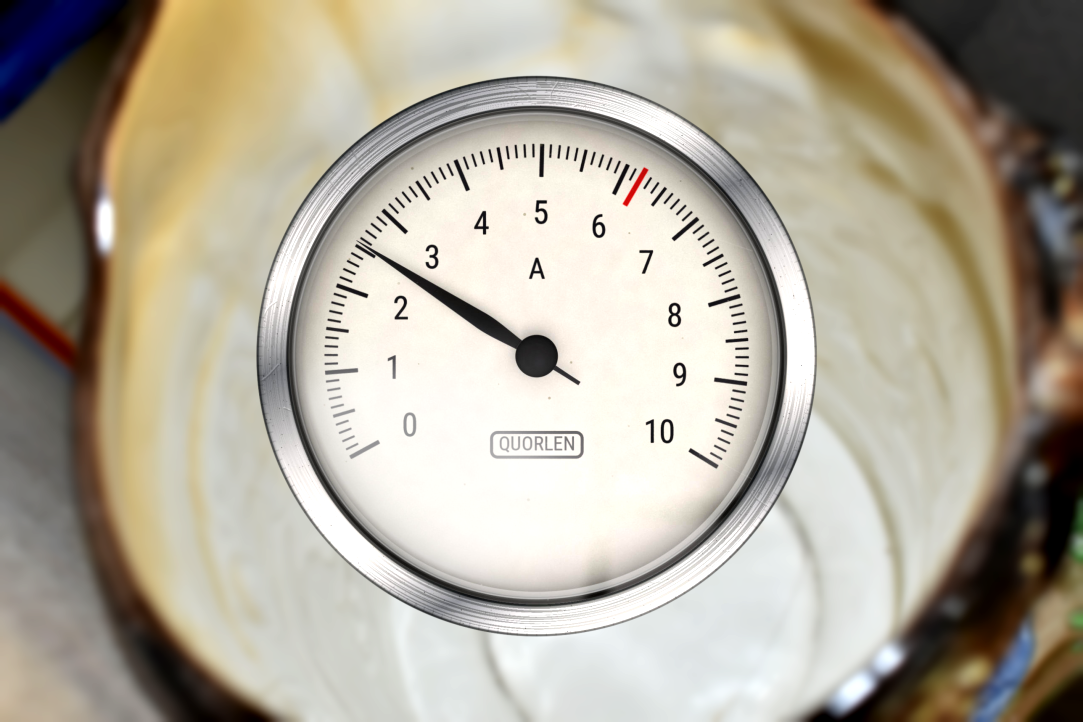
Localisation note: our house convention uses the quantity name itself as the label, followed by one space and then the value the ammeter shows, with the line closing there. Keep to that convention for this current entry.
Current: 2.55 A
